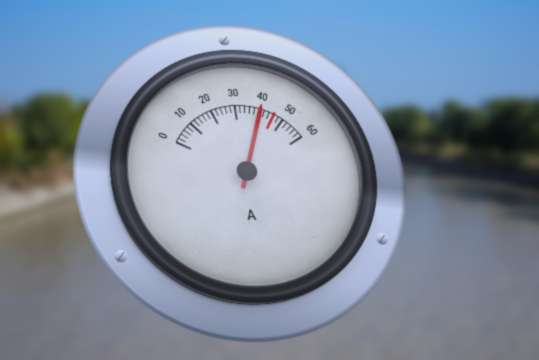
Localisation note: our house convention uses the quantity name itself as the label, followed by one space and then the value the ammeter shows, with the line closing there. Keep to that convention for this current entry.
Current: 40 A
